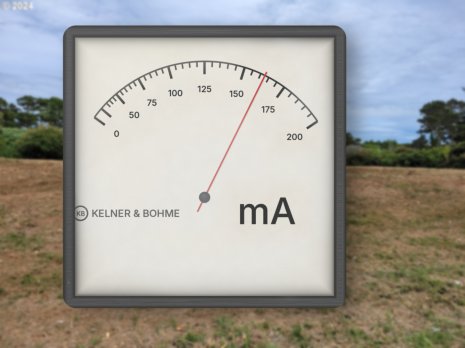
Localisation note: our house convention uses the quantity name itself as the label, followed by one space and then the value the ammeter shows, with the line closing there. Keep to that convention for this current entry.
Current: 162.5 mA
